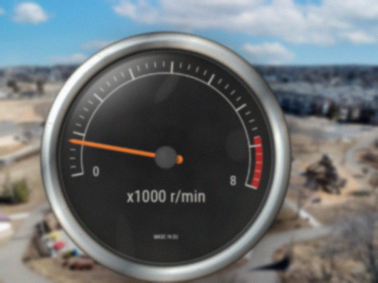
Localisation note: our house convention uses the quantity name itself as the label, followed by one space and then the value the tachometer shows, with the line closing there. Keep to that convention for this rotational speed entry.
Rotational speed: 800 rpm
